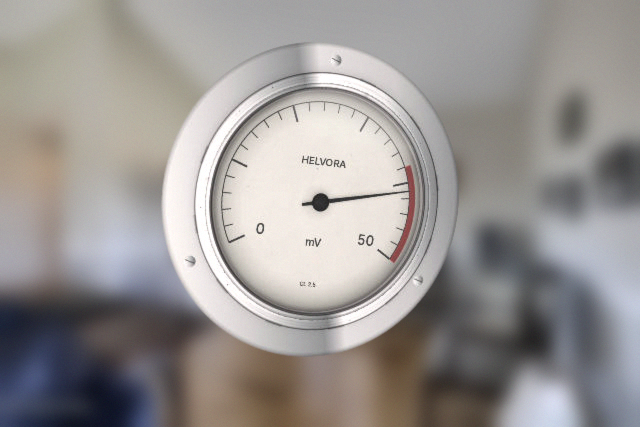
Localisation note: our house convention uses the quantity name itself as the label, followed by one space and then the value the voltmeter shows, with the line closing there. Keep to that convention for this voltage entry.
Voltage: 41 mV
